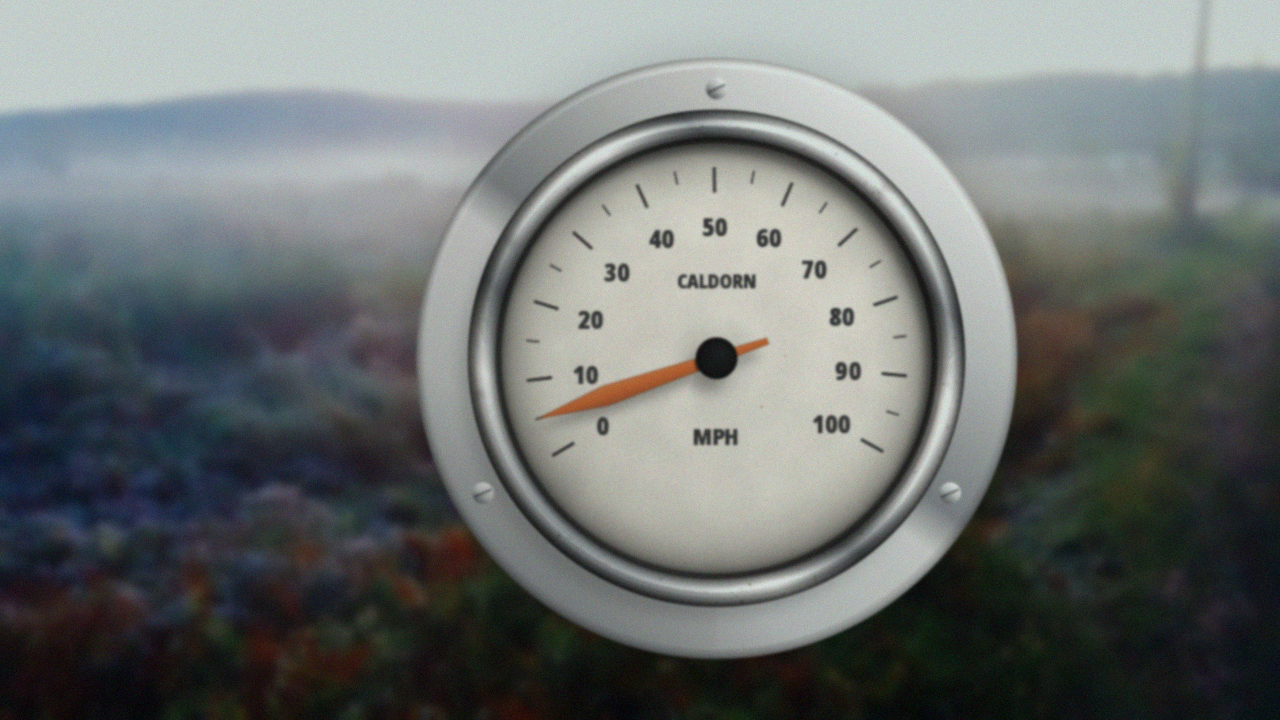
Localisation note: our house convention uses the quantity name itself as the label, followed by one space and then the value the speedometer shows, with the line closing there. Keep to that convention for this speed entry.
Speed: 5 mph
